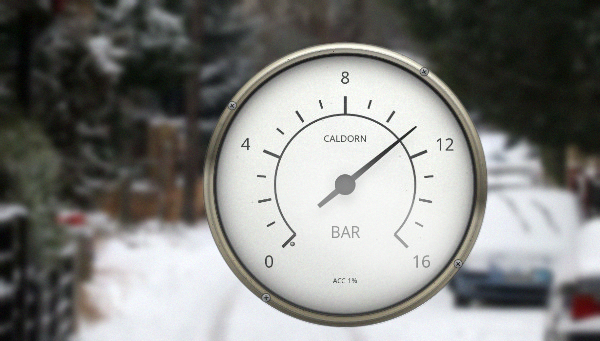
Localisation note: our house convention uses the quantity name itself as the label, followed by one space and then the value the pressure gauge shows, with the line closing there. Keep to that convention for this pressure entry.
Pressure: 11 bar
